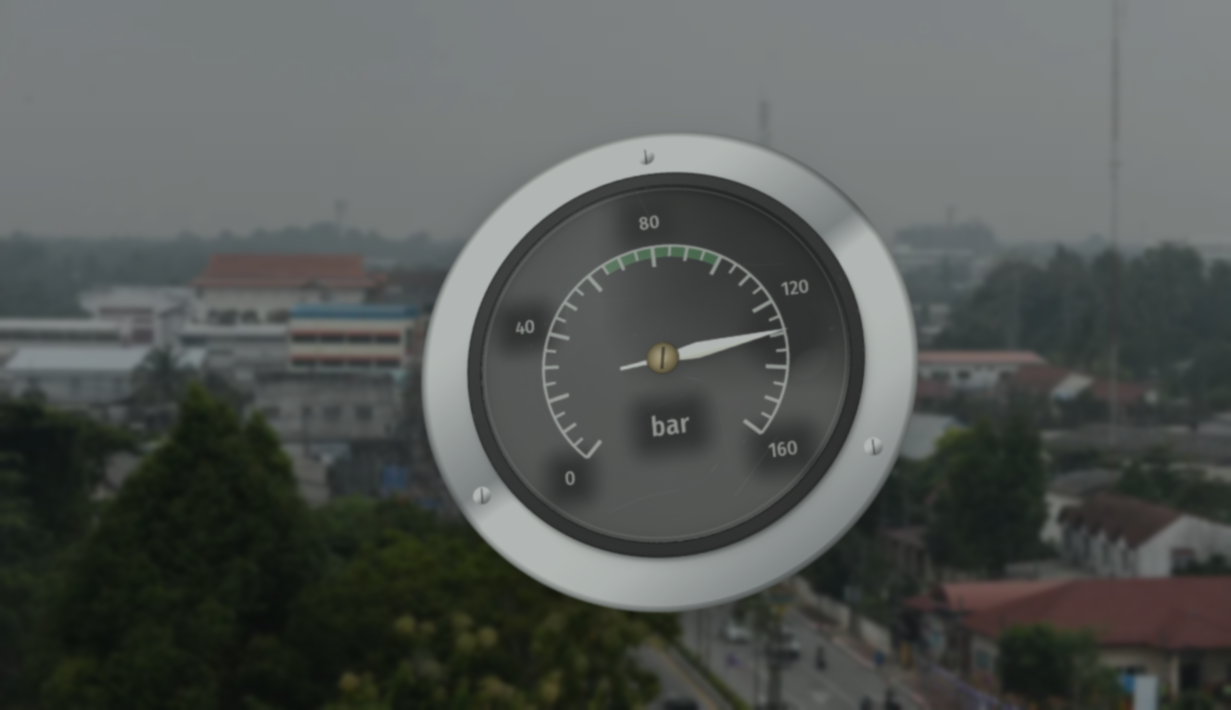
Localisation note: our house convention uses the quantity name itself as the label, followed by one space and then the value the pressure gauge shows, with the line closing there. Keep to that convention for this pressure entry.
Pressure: 130 bar
